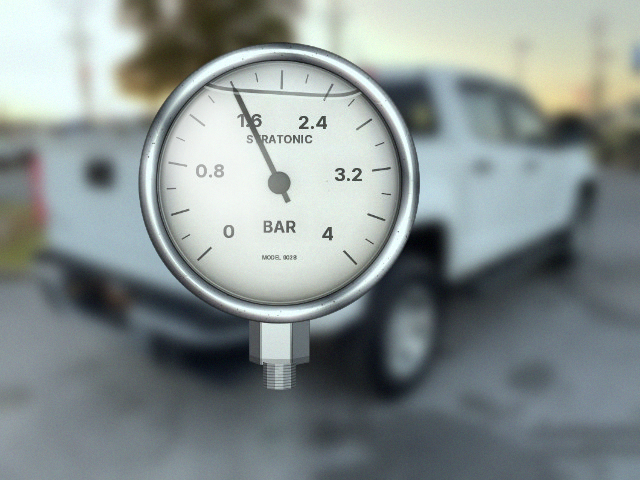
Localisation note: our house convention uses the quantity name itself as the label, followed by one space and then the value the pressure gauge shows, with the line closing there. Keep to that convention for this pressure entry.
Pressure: 1.6 bar
